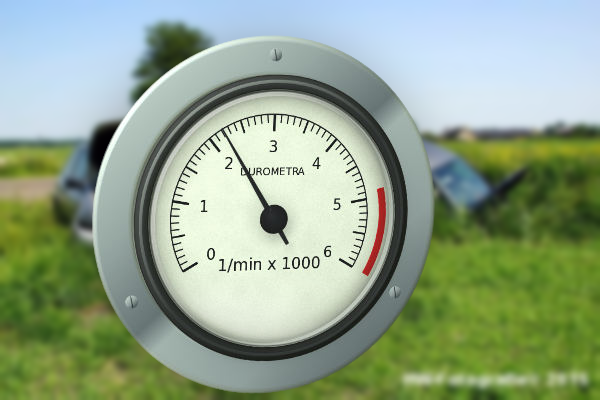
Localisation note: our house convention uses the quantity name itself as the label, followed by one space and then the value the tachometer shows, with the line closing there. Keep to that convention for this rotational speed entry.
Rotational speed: 2200 rpm
